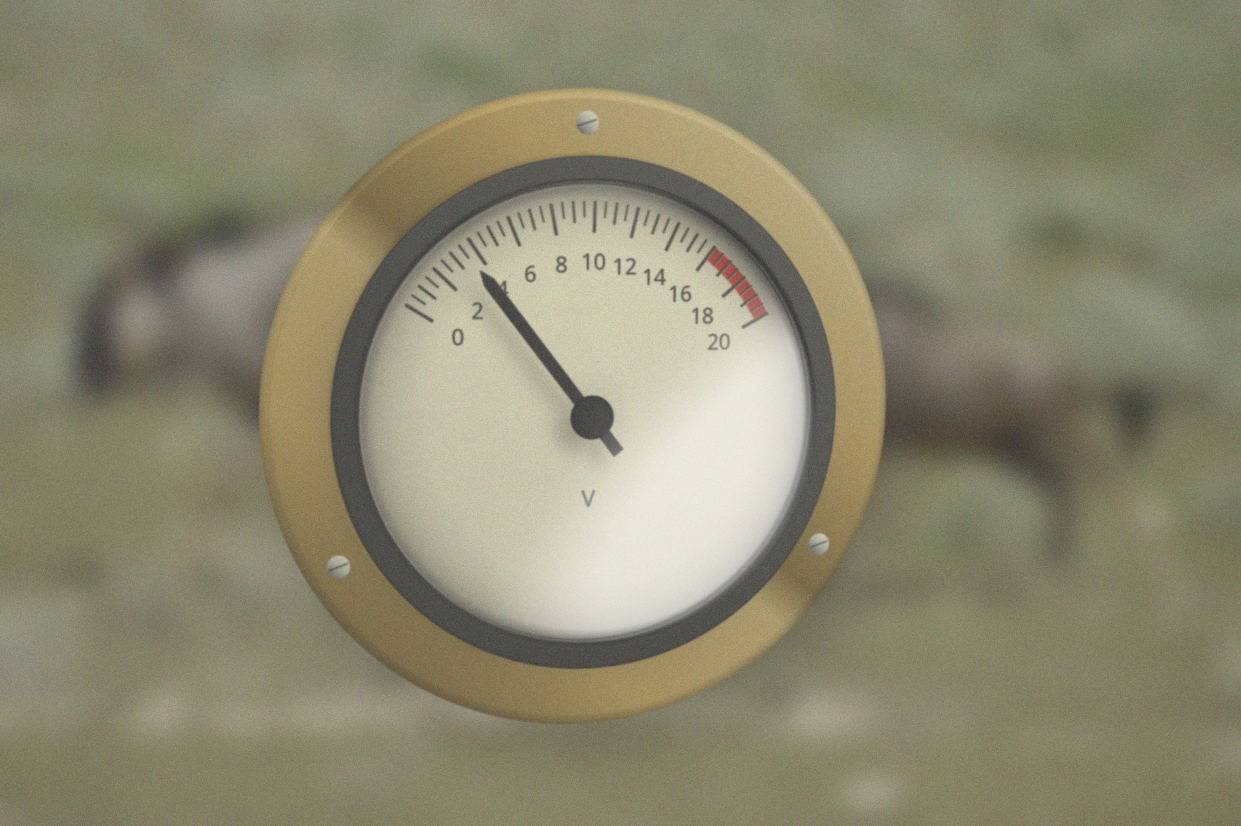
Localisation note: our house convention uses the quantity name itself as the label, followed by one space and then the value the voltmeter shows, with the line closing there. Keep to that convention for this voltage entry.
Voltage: 3.5 V
